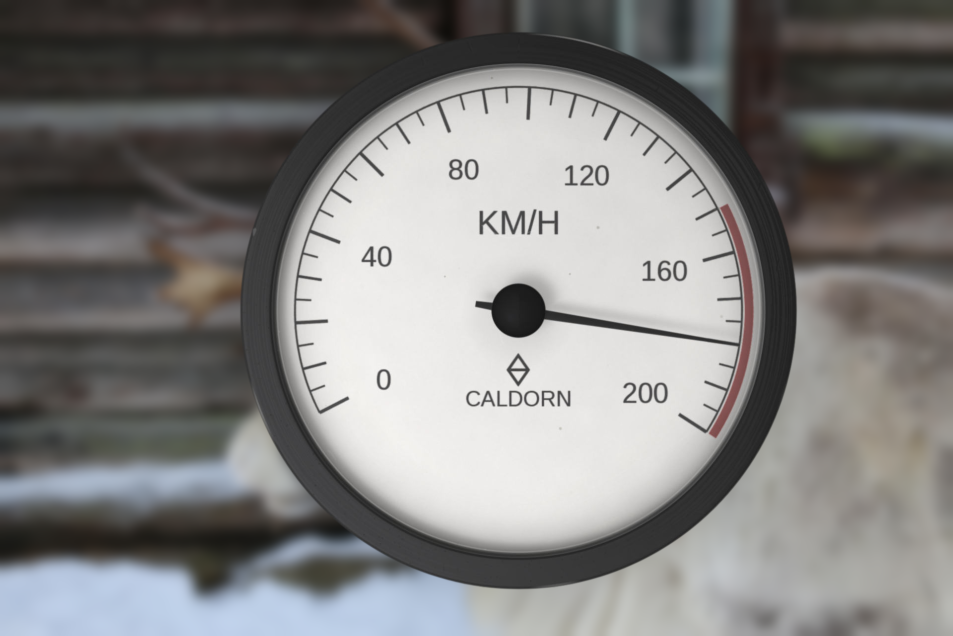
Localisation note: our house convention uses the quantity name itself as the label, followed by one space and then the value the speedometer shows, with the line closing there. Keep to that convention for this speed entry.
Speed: 180 km/h
